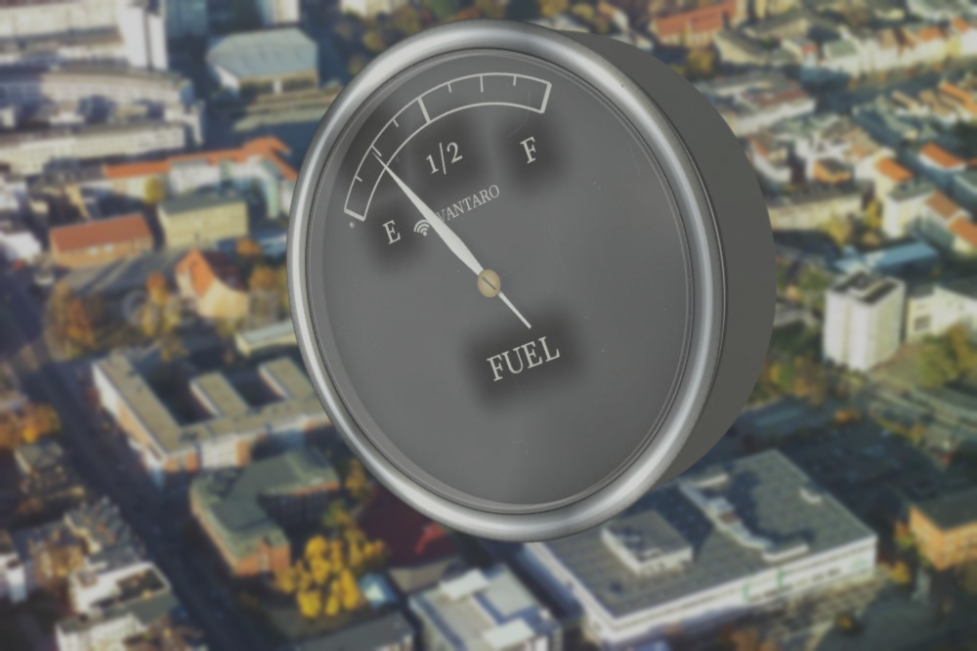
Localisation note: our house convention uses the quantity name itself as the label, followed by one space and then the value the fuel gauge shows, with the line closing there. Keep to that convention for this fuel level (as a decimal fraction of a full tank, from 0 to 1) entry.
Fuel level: 0.25
